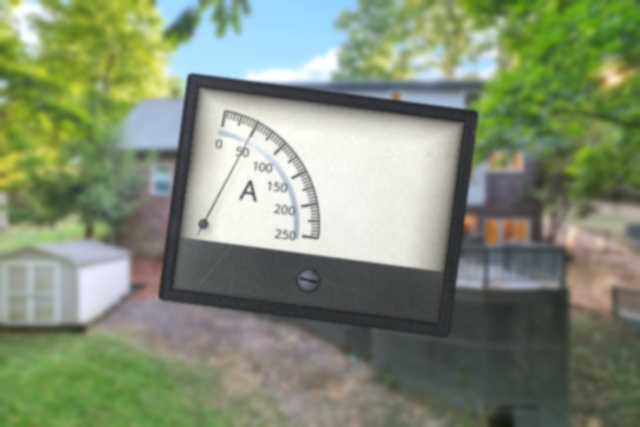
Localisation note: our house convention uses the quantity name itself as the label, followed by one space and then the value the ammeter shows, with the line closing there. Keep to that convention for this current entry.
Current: 50 A
